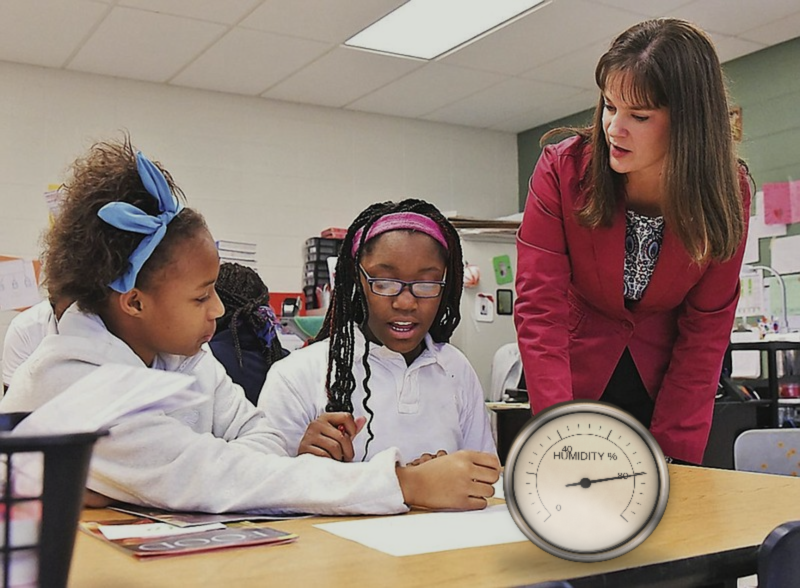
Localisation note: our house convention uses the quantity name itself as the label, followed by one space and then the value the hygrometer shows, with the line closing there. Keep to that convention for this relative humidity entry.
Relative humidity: 80 %
